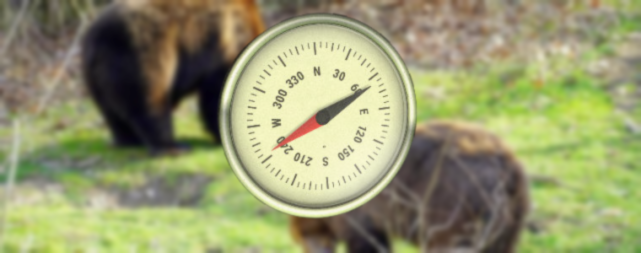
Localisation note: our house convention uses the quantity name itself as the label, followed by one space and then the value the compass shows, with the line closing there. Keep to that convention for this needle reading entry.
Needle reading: 245 °
